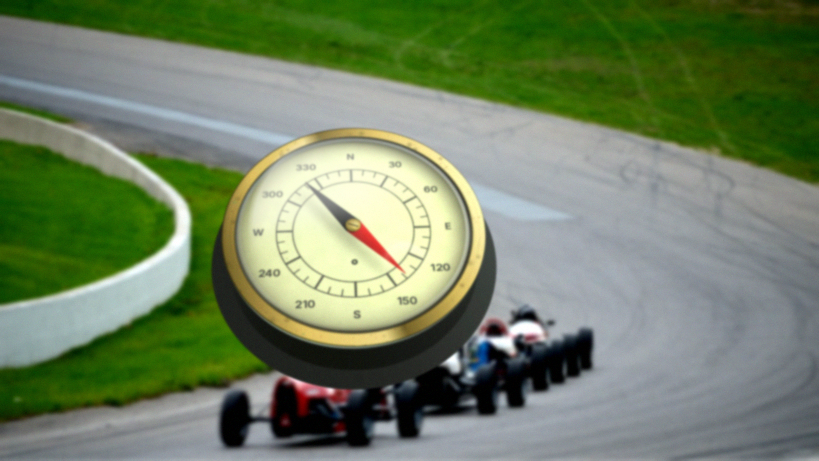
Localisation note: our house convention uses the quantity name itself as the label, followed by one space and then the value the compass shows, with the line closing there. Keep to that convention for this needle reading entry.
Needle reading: 140 °
